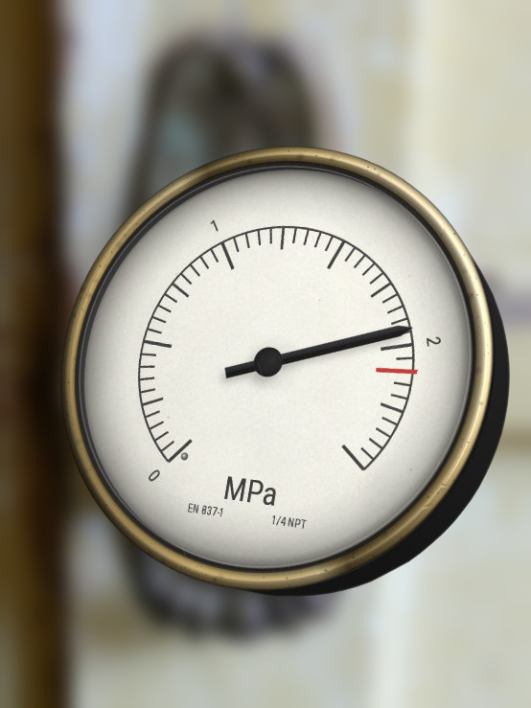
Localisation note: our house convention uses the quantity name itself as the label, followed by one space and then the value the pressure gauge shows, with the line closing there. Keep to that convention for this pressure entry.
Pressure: 1.95 MPa
